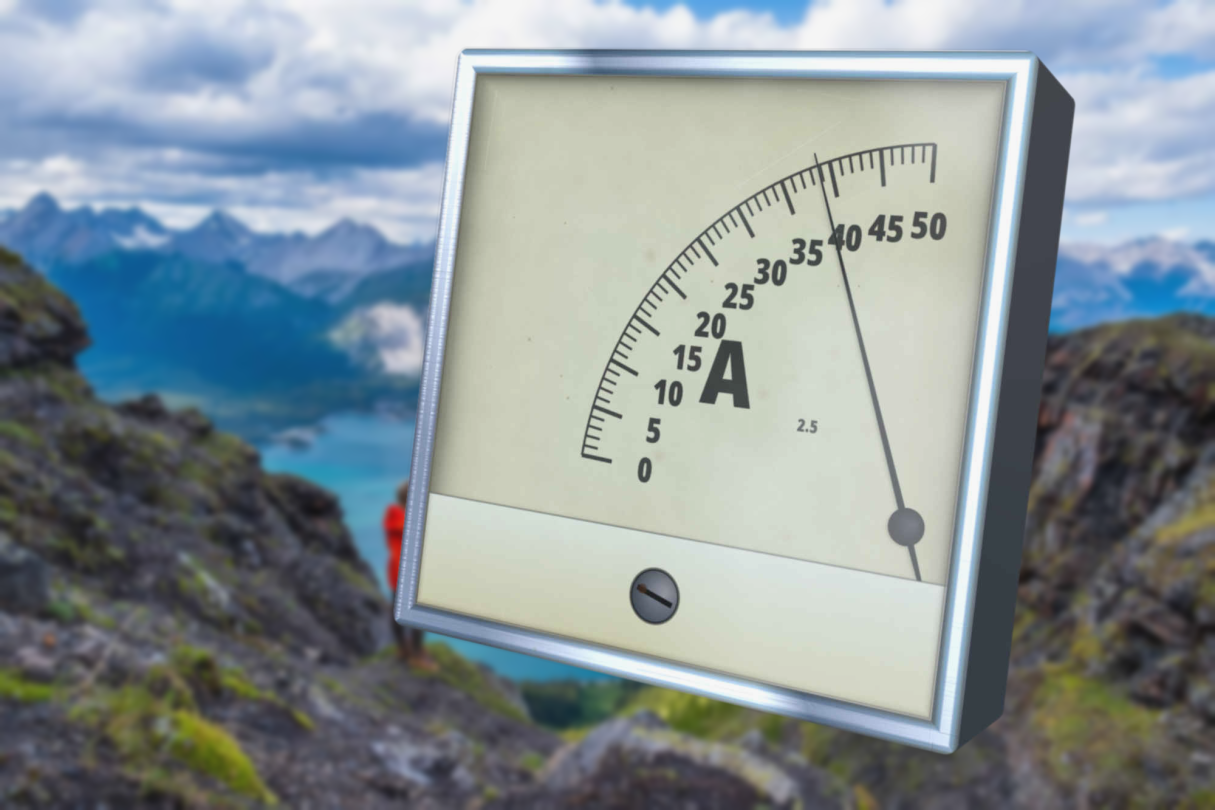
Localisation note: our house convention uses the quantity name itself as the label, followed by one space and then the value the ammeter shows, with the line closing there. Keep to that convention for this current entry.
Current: 39 A
